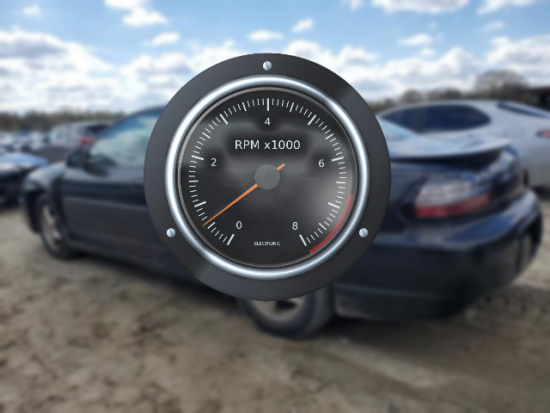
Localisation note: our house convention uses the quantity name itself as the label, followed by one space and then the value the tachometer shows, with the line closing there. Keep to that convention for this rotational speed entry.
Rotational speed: 600 rpm
